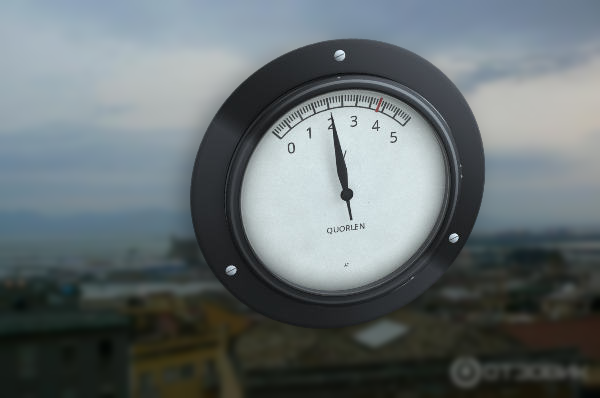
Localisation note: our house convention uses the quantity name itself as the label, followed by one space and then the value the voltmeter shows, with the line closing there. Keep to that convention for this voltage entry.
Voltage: 2 V
